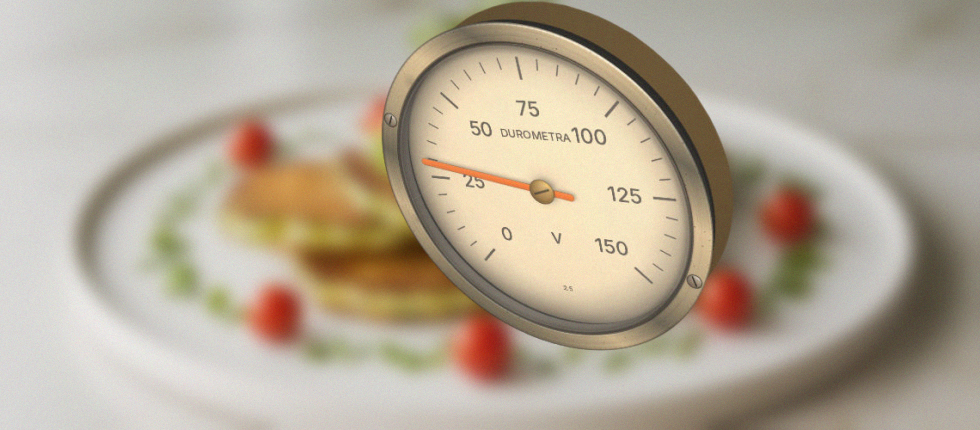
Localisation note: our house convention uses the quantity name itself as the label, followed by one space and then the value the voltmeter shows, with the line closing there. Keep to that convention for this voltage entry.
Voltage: 30 V
